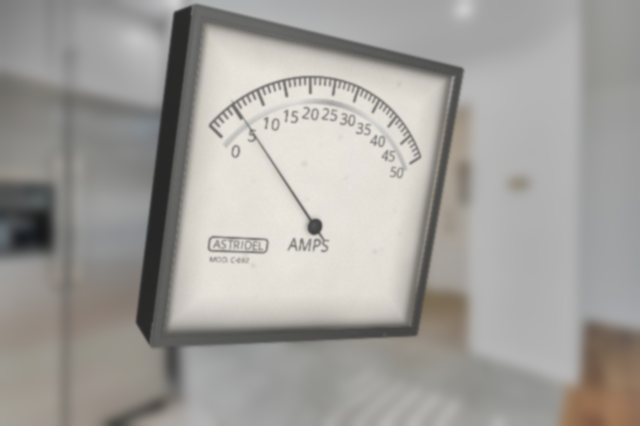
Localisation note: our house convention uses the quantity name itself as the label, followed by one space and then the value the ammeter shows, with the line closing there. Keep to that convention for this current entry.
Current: 5 A
